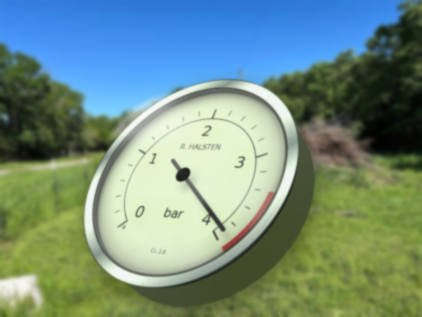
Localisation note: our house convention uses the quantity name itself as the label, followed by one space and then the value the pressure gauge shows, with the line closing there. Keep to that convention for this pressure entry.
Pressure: 3.9 bar
